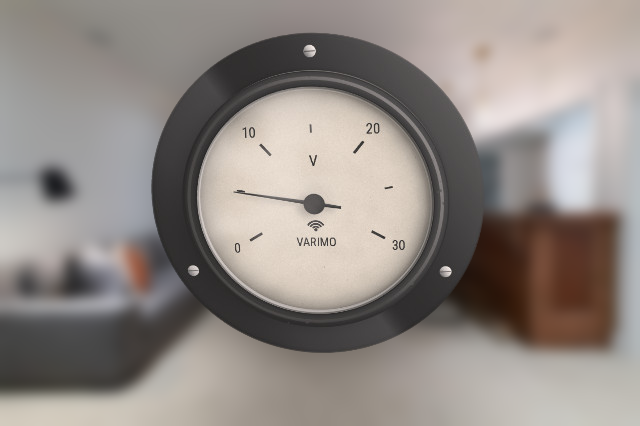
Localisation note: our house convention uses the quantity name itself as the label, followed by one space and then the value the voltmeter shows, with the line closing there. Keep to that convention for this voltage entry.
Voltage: 5 V
